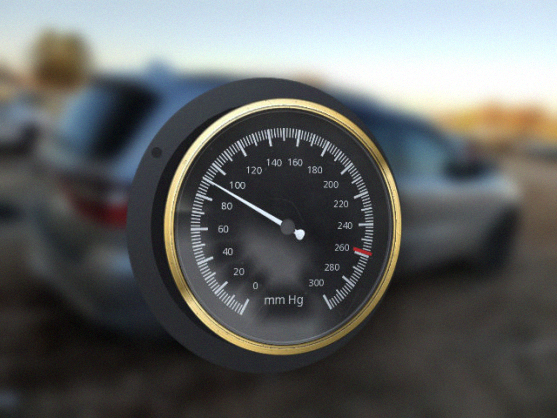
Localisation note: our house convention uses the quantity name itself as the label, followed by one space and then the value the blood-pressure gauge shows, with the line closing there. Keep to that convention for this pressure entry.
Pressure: 90 mmHg
